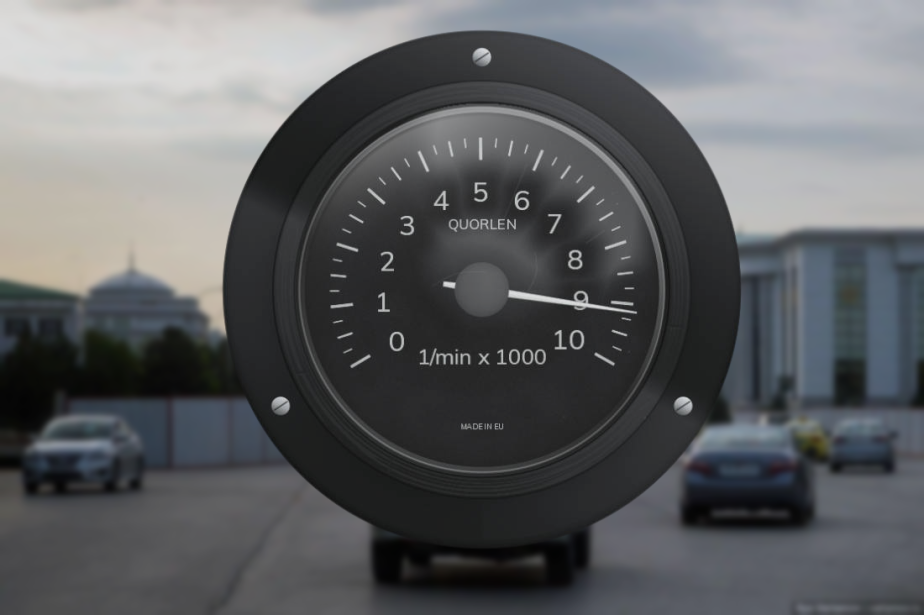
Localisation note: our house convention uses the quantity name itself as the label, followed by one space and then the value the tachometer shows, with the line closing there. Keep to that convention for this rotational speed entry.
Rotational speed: 9125 rpm
